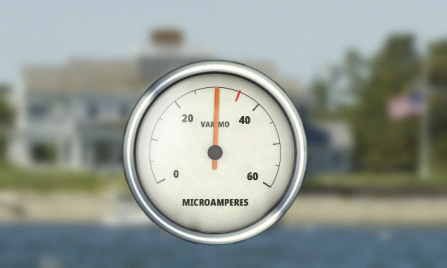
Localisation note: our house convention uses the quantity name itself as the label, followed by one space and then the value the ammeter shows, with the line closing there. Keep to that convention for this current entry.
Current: 30 µA
